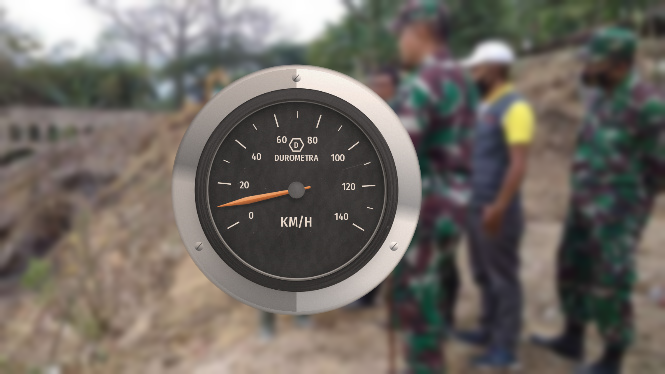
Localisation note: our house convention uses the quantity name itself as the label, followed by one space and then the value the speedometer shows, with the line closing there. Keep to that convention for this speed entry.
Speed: 10 km/h
